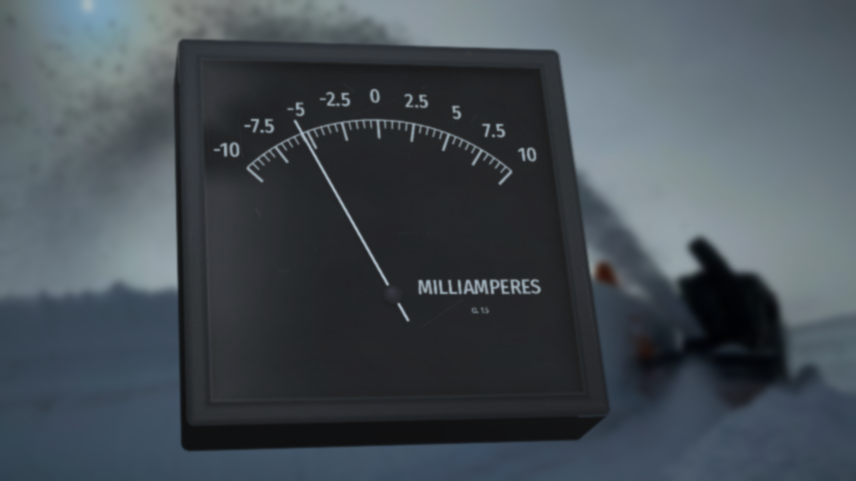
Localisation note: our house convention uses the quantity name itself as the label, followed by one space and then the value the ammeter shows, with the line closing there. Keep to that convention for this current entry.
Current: -5.5 mA
